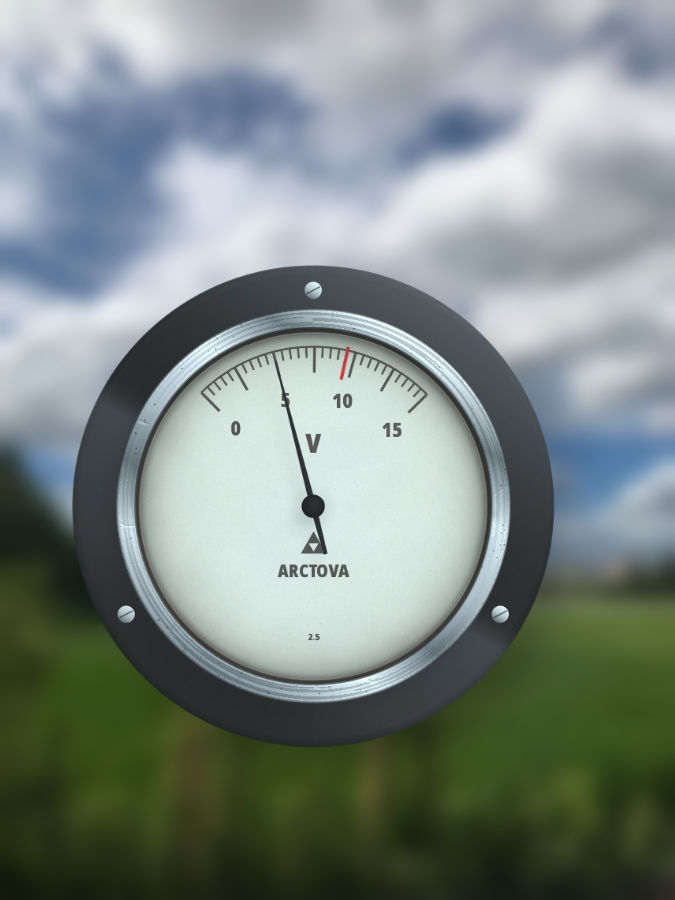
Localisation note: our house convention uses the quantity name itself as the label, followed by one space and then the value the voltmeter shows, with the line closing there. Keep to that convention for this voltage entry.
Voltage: 5 V
